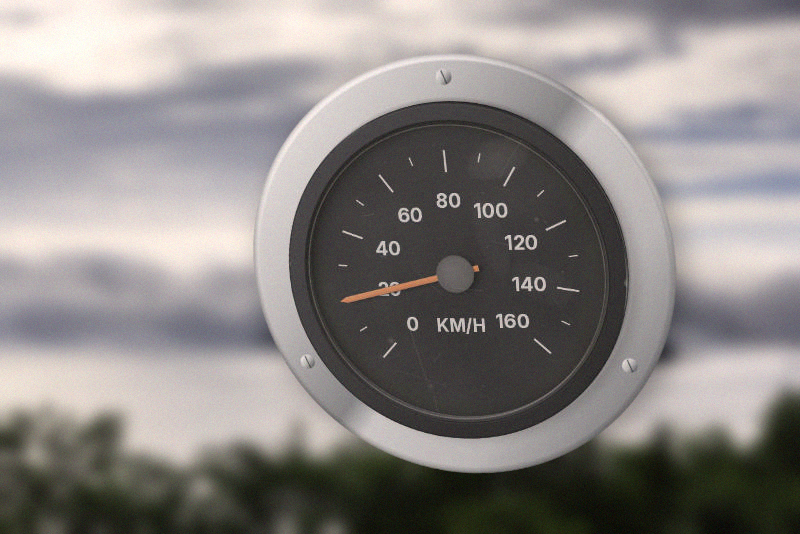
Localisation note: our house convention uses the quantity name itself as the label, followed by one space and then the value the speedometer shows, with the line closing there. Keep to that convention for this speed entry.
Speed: 20 km/h
